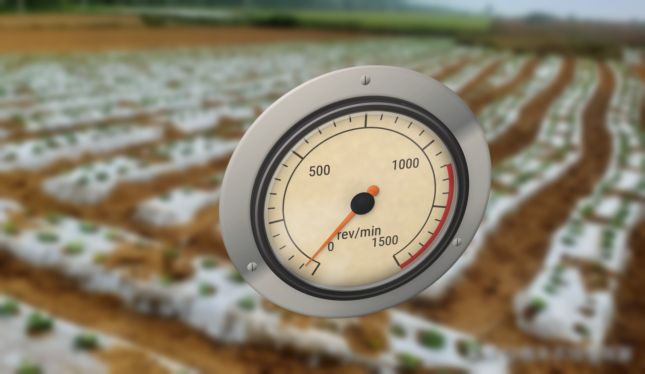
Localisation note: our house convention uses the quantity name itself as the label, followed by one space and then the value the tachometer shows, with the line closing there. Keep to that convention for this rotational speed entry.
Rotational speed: 50 rpm
